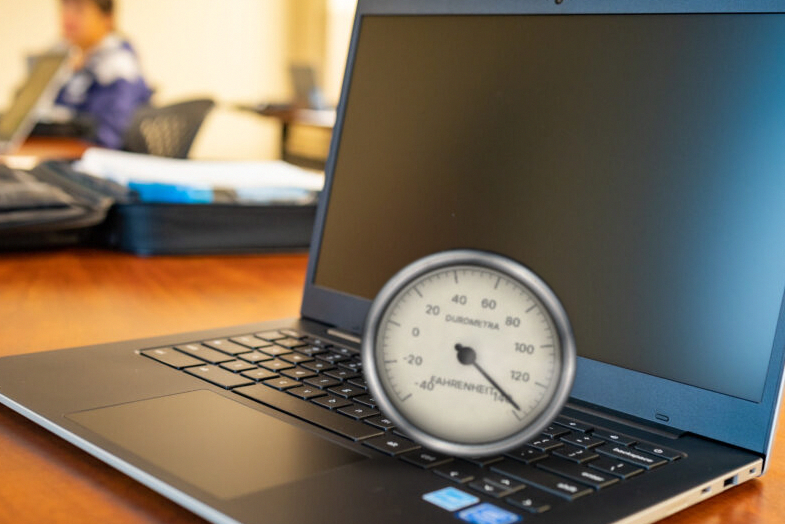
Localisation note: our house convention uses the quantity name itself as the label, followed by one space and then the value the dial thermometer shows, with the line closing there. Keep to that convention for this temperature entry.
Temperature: 136 °F
